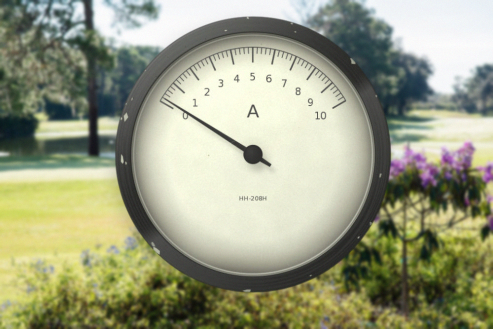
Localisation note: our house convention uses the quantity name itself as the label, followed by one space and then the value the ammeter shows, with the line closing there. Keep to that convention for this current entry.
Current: 0.2 A
